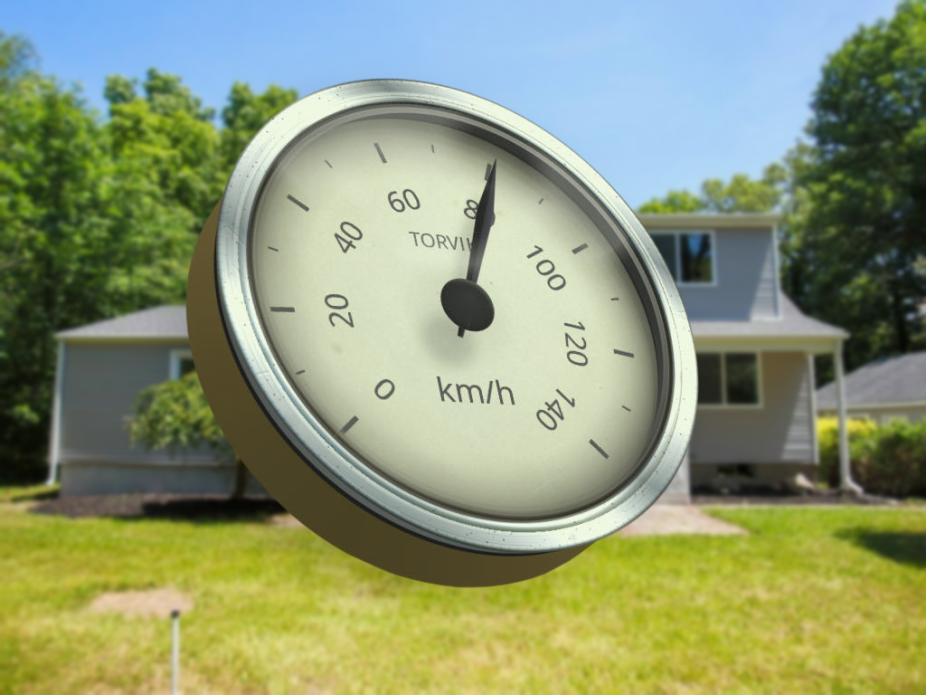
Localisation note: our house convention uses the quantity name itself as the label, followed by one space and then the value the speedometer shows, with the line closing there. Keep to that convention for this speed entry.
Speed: 80 km/h
